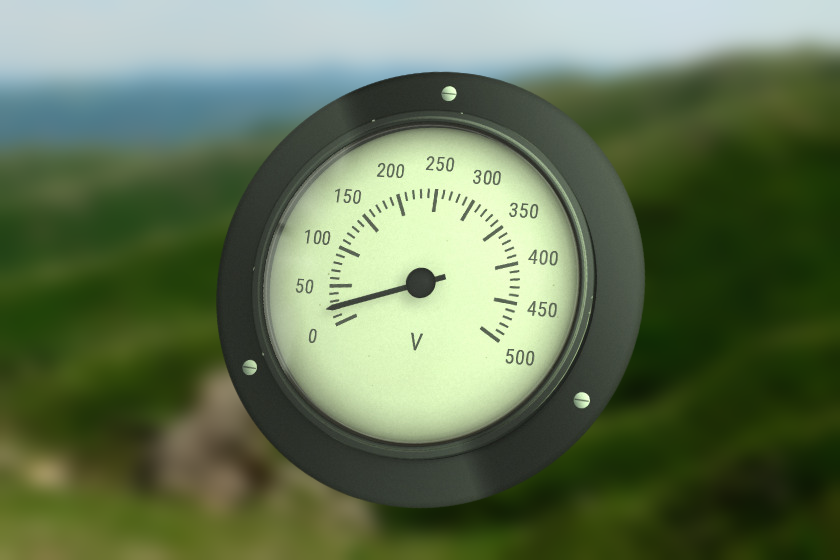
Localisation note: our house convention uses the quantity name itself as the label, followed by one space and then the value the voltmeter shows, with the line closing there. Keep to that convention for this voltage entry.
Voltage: 20 V
